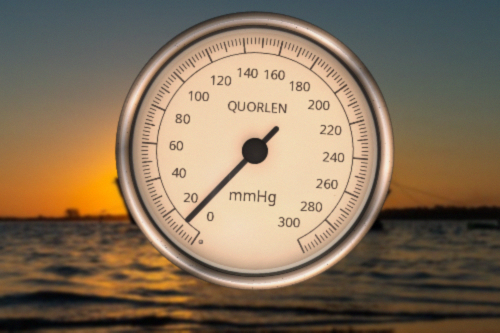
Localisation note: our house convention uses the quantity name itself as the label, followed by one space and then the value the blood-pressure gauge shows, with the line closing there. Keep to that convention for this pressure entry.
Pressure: 10 mmHg
